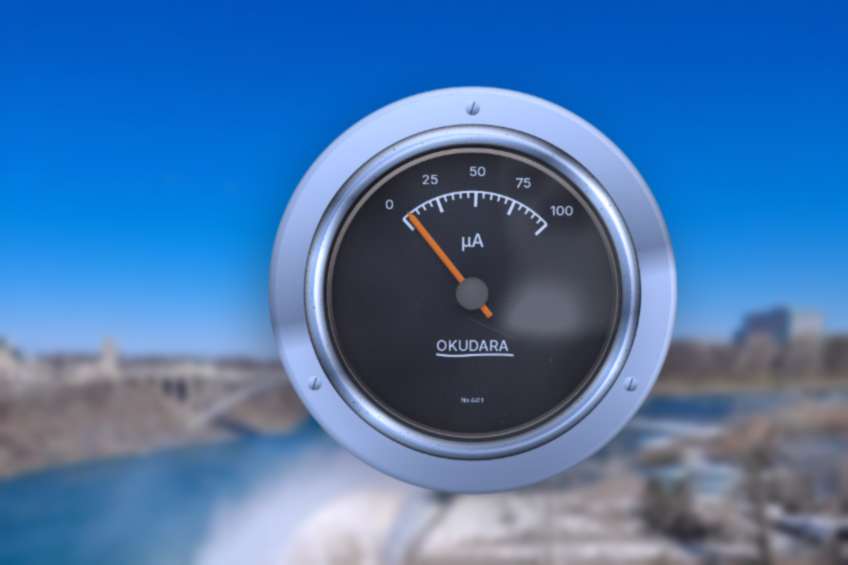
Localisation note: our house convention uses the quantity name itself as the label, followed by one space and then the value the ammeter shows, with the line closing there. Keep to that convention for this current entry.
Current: 5 µA
